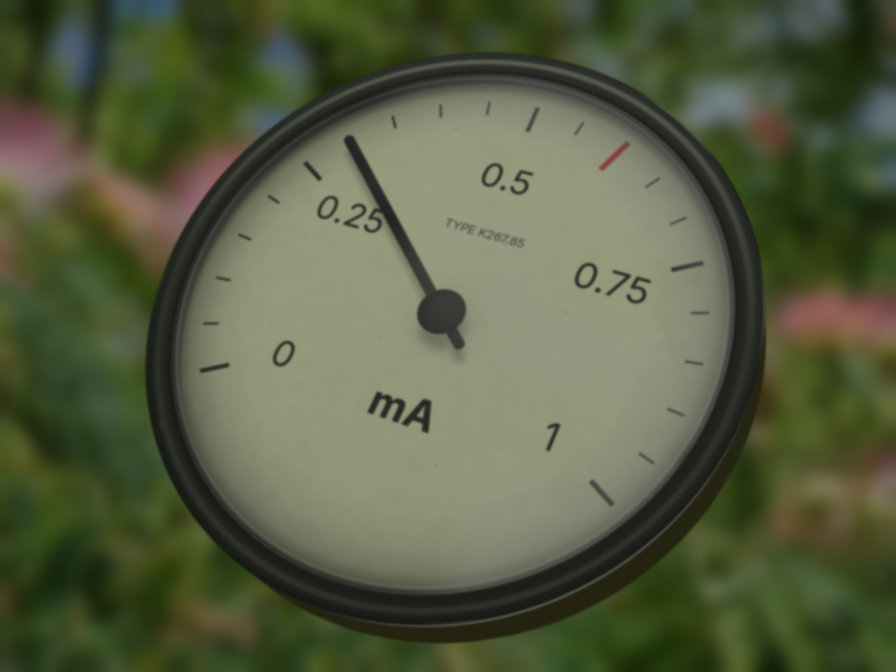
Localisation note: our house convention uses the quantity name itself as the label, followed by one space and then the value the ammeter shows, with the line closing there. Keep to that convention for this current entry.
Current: 0.3 mA
